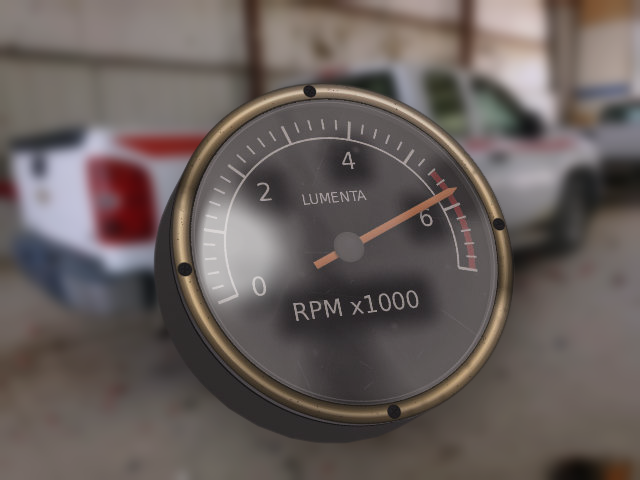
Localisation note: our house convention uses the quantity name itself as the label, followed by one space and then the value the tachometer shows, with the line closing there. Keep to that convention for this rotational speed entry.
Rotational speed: 5800 rpm
